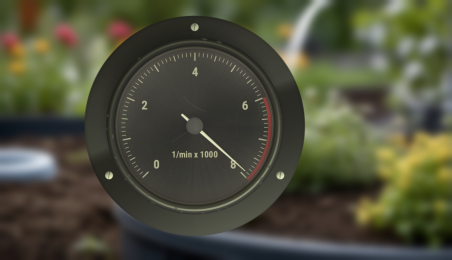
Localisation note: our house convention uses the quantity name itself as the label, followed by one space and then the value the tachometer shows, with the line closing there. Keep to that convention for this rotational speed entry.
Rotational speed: 7900 rpm
